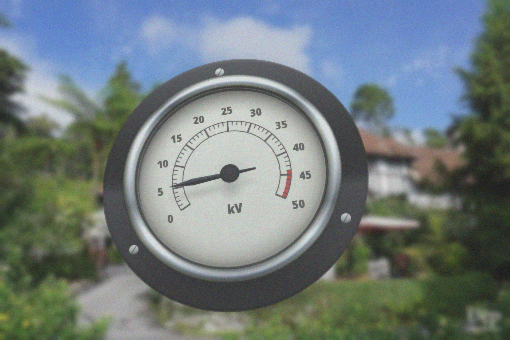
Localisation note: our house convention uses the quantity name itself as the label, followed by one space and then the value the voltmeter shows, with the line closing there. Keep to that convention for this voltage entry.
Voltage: 5 kV
